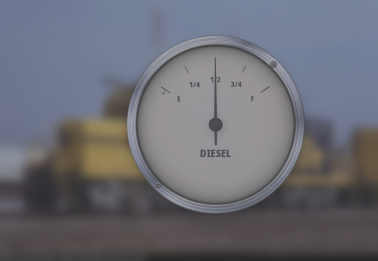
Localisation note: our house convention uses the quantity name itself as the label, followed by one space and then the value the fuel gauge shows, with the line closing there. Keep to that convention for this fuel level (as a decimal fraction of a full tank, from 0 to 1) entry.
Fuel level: 0.5
